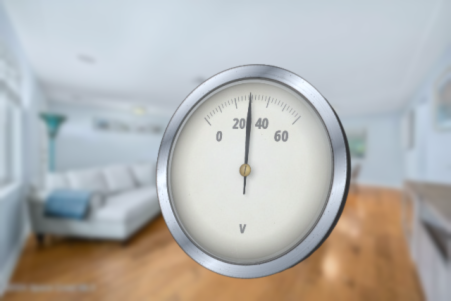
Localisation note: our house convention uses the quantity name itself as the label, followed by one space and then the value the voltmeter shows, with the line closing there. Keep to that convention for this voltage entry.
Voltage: 30 V
